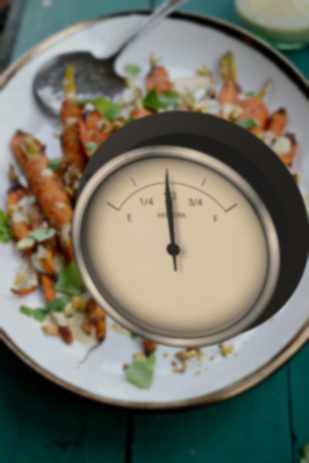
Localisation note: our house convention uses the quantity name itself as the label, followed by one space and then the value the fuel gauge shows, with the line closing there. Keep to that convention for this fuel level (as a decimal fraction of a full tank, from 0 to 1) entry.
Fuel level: 0.5
